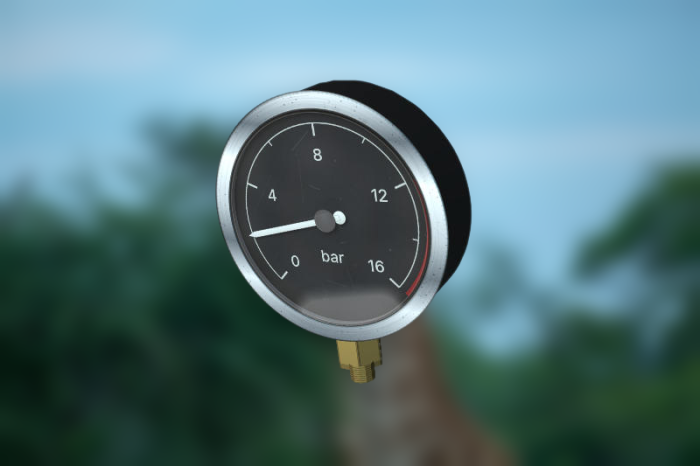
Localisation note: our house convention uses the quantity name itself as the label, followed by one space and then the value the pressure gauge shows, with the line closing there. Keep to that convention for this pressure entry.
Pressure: 2 bar
